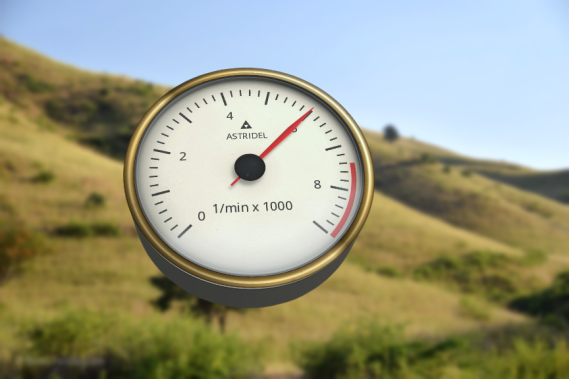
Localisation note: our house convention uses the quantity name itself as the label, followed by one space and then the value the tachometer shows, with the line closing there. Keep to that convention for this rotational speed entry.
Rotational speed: 6000 rpm
